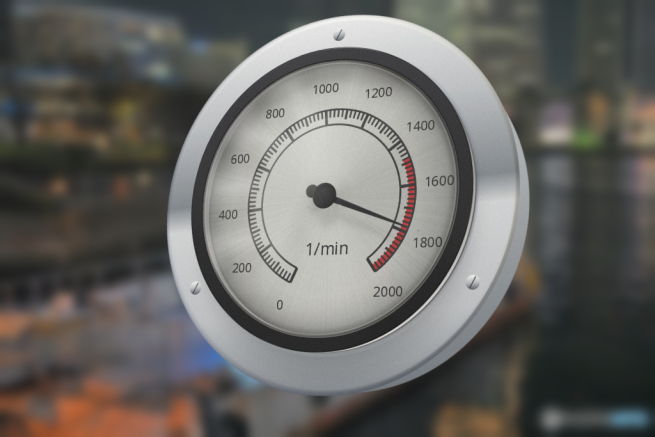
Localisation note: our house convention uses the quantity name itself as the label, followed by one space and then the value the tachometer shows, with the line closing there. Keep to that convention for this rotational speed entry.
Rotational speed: 1780 rpm
